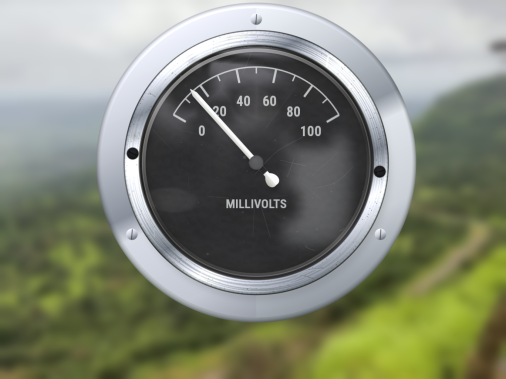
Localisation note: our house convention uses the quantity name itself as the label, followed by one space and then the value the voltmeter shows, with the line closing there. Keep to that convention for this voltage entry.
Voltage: 15 mV
